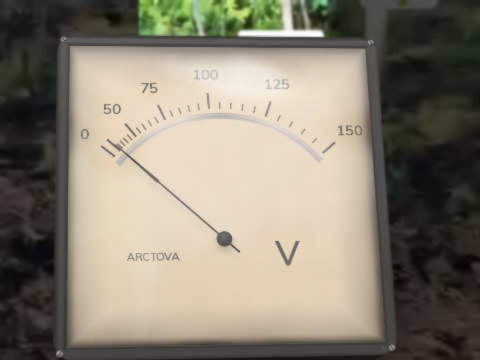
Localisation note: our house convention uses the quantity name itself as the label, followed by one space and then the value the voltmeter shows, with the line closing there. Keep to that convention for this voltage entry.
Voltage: 25 V
